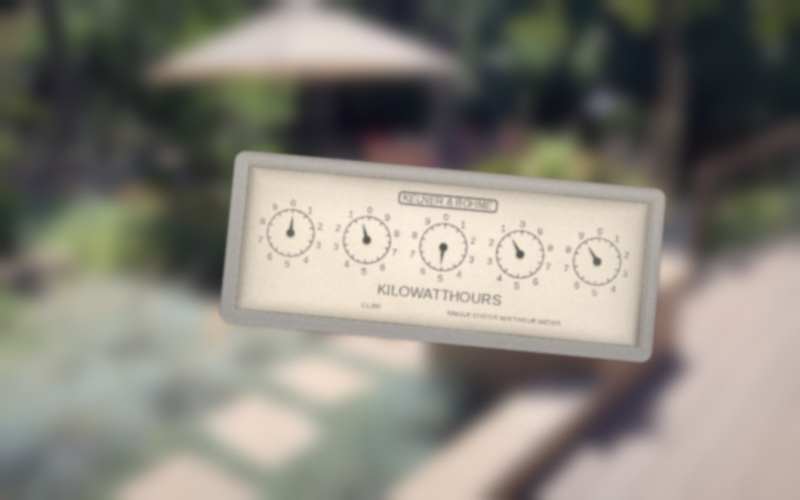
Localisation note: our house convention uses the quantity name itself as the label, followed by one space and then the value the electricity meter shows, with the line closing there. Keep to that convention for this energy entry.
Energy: 509 kWh
